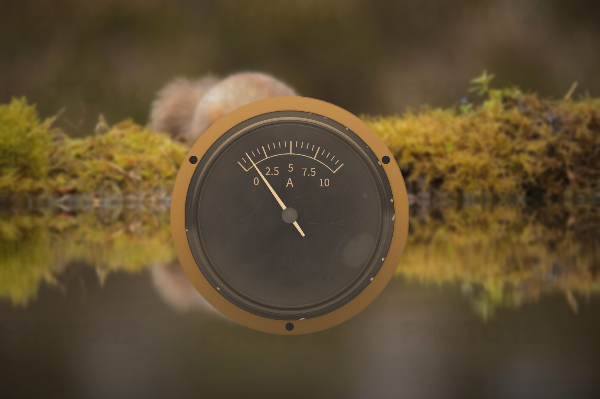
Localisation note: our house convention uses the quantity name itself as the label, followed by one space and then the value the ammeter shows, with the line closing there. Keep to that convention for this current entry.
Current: 1 A
